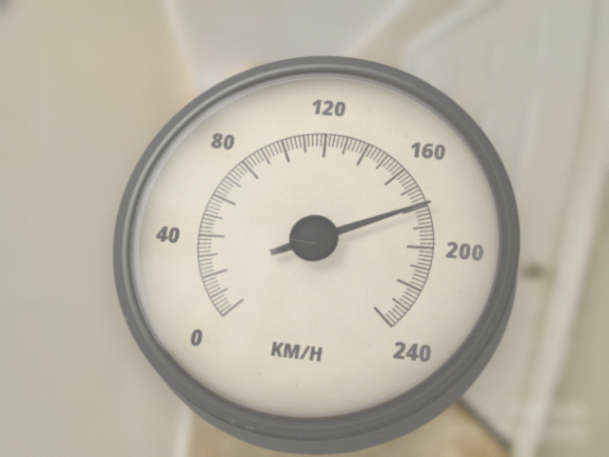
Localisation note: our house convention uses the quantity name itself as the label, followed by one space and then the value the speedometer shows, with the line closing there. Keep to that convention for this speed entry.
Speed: 180 km/h
